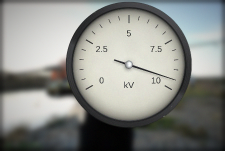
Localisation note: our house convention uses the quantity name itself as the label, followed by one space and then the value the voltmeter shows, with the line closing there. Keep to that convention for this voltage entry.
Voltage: 9.5 kV
